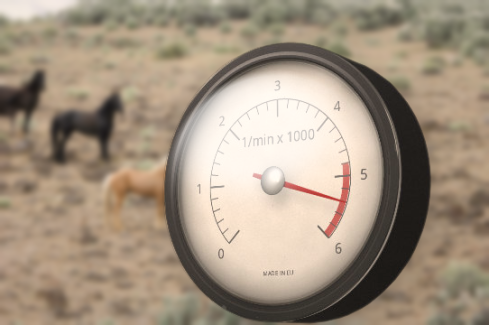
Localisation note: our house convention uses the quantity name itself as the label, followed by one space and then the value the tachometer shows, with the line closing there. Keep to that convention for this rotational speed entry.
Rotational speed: 5400 rpm
